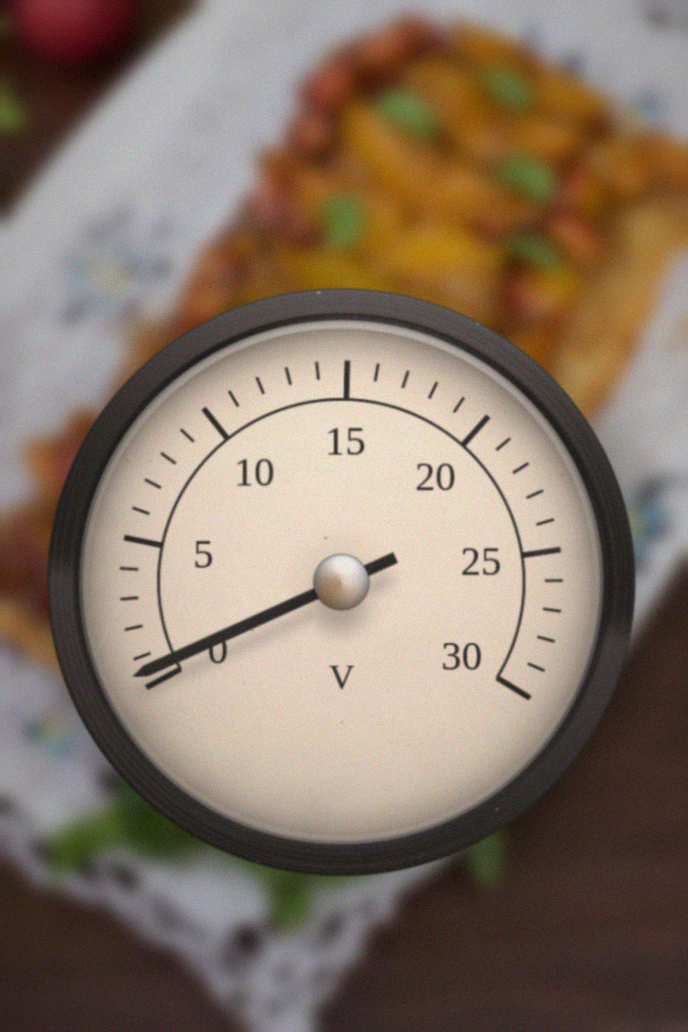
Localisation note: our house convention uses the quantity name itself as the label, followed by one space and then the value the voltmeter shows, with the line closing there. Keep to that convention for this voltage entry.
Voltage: 0.5 V
